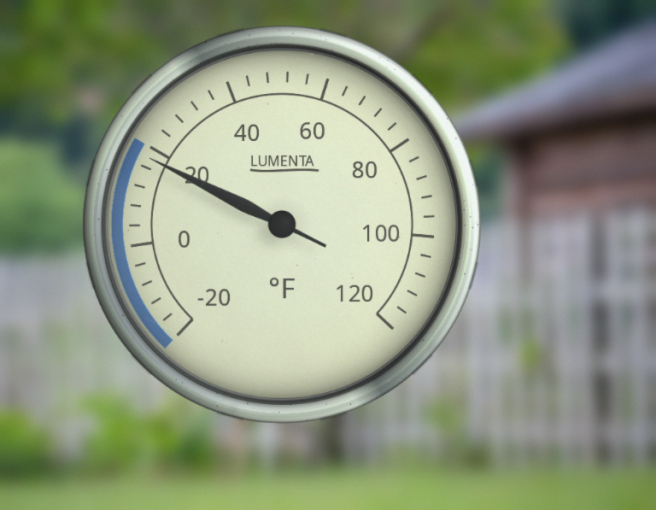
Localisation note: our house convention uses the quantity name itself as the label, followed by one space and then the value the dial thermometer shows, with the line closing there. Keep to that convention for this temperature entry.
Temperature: 18 °F
